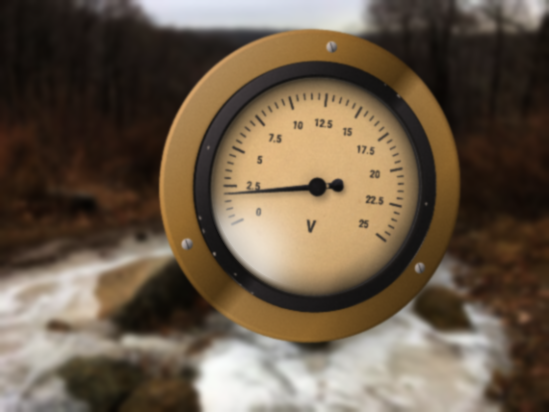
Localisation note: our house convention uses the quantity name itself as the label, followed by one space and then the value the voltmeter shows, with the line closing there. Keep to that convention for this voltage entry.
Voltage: 2 V
